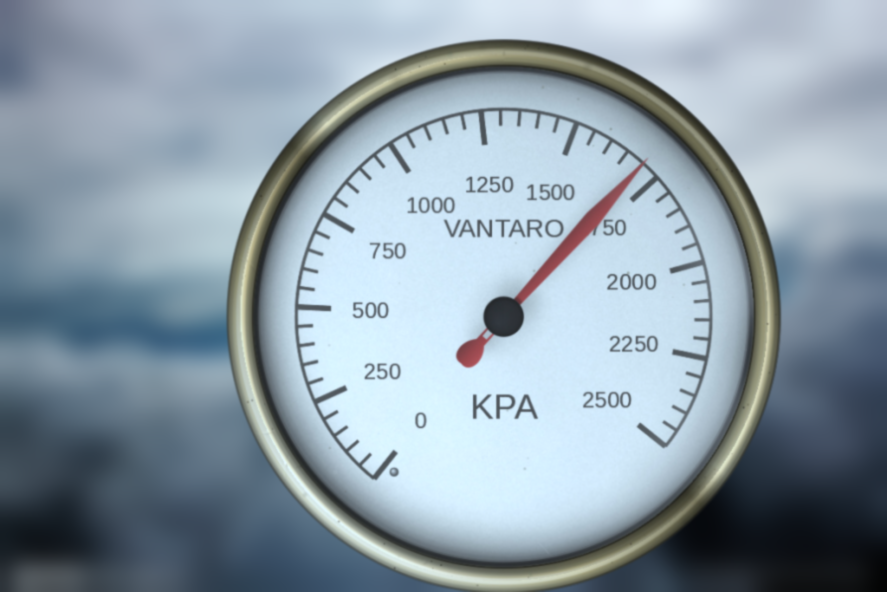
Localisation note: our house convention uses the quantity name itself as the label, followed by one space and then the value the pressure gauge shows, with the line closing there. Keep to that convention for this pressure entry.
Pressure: 1700 kPa
